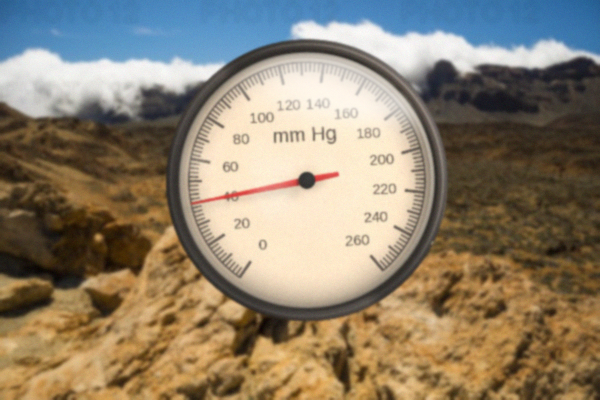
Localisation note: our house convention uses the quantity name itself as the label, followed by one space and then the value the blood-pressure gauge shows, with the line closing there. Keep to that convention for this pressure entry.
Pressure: 40 mmHg
